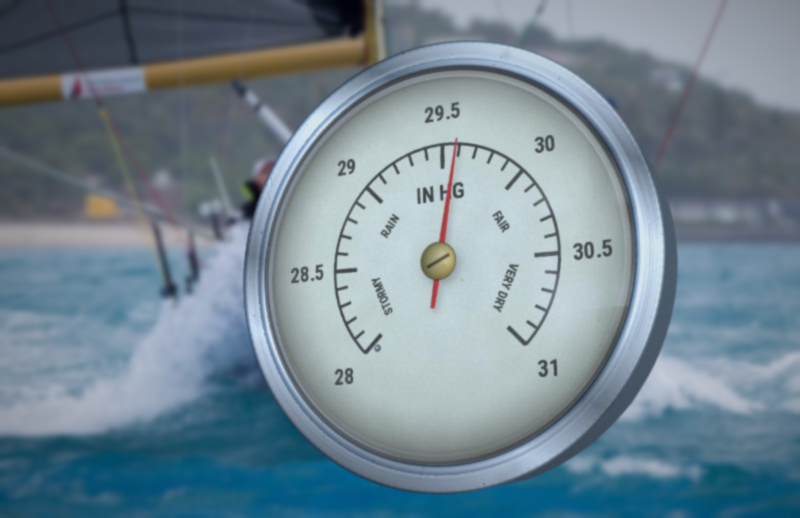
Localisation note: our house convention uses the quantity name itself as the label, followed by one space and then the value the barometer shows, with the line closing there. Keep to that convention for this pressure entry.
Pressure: 29.6 inHg
